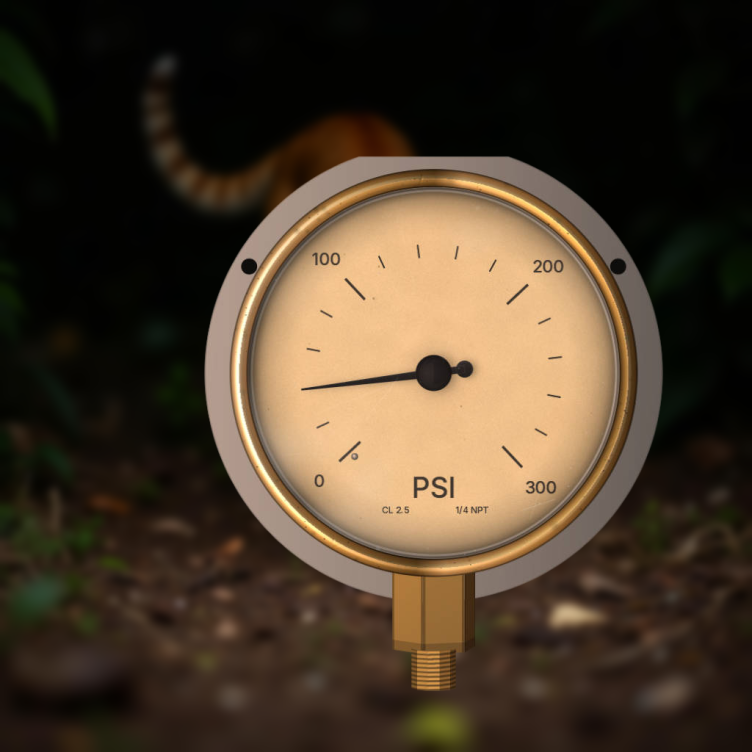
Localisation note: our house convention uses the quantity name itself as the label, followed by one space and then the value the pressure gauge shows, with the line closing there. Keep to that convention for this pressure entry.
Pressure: 40 psi
